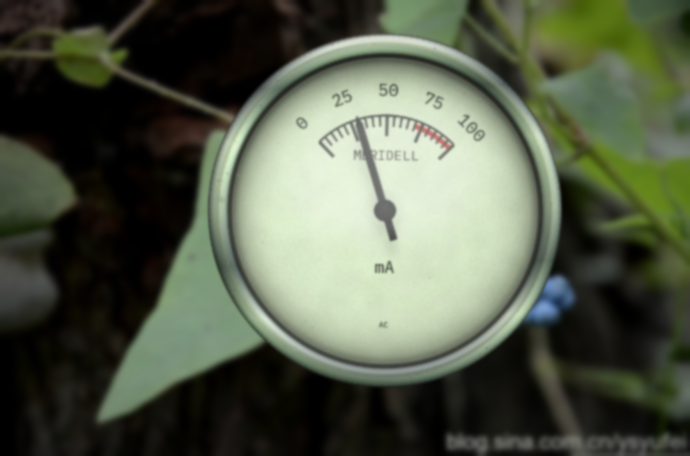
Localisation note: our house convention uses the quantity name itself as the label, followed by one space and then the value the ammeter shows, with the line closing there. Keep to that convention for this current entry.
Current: 30 mA
